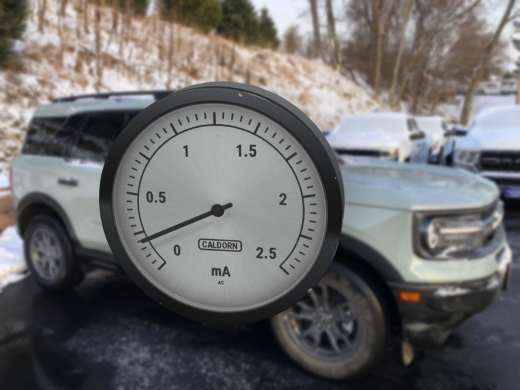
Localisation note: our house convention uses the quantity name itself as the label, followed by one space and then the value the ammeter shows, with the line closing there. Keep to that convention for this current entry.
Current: 0.2 mA
